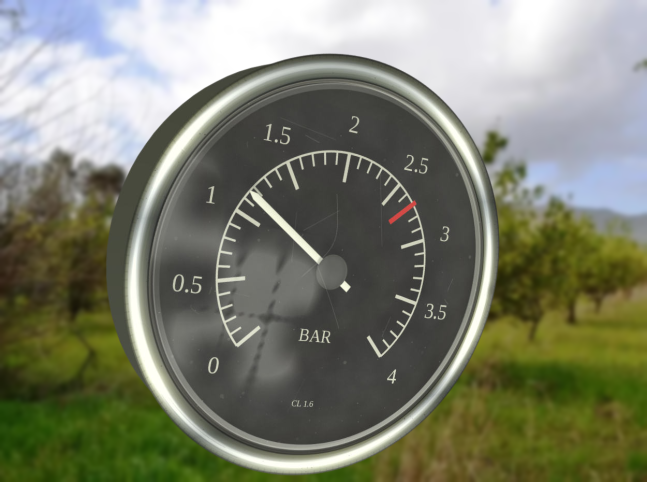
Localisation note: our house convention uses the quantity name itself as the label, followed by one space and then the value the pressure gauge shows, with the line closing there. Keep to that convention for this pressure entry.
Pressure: 1.15 bar
